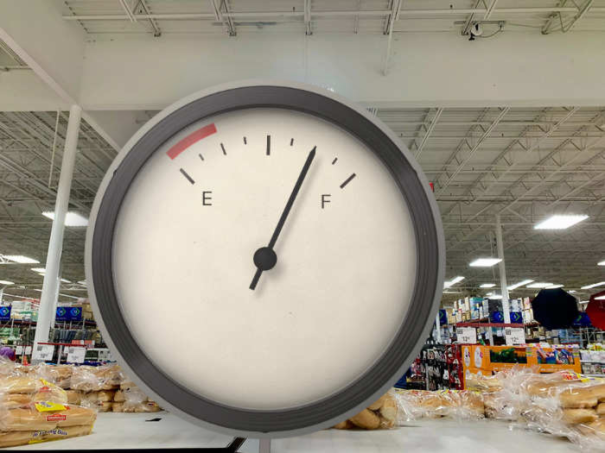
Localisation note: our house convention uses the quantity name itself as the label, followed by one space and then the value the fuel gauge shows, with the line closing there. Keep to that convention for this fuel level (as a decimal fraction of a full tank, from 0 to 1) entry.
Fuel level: 0.75
